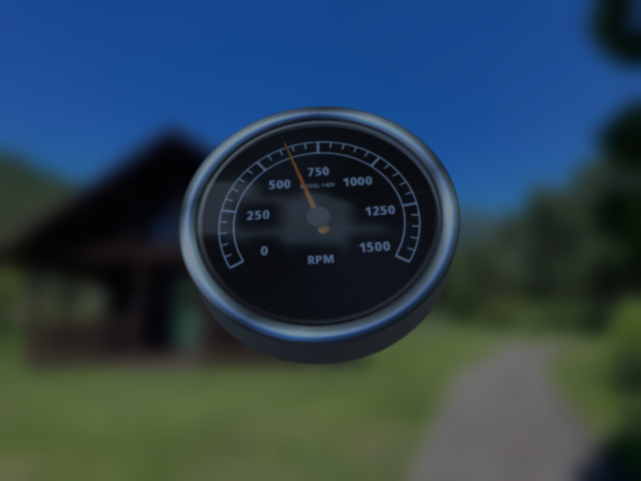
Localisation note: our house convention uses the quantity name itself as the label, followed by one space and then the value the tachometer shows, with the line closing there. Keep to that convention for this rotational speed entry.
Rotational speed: 625 rpm
